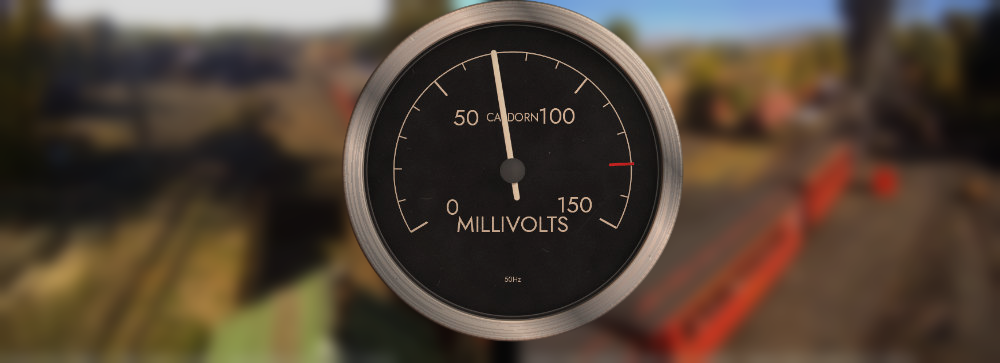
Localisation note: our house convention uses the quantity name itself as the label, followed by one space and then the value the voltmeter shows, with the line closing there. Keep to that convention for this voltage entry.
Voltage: 70 mV
